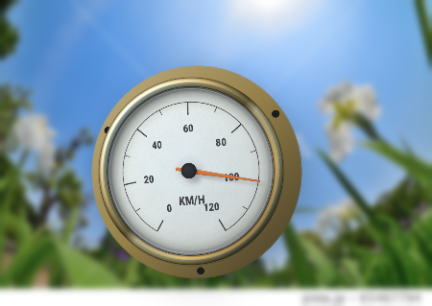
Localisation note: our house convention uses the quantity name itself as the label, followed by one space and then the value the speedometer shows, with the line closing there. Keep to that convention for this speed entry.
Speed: 100 km/h
